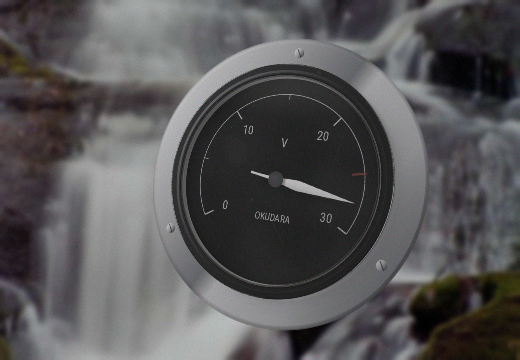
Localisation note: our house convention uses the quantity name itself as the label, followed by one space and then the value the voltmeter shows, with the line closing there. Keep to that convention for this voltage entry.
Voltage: 27.5 V
